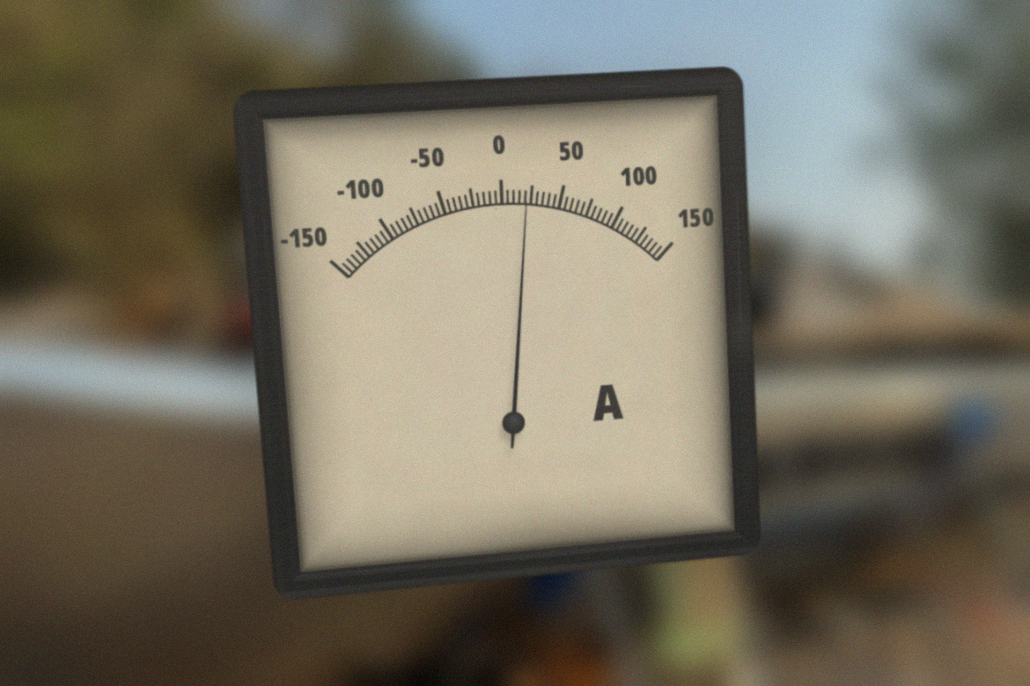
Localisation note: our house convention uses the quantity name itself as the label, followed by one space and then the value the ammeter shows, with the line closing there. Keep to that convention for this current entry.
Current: 20 A
